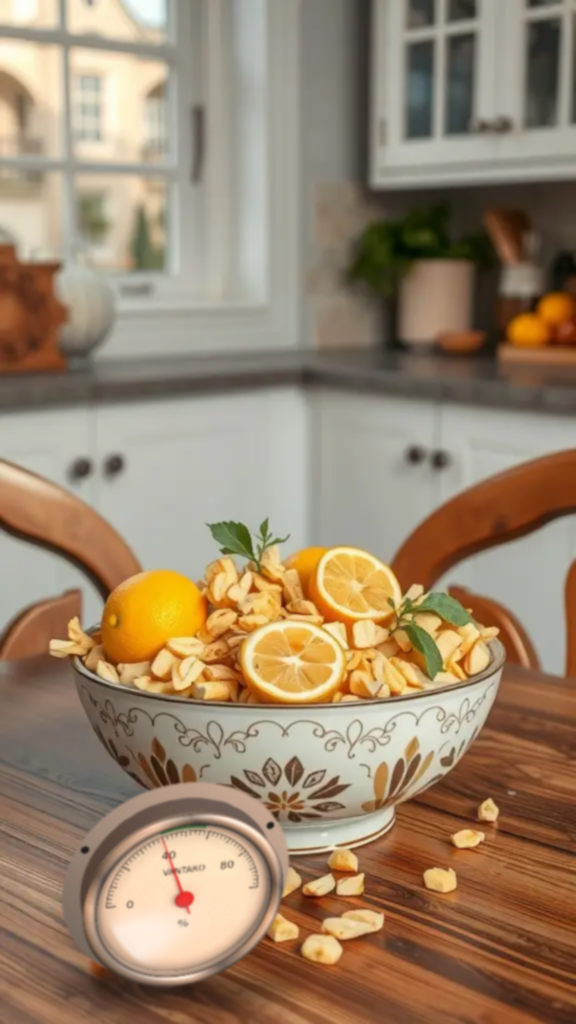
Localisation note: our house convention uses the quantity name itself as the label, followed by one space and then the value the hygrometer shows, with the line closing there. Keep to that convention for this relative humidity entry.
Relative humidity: 40 %
